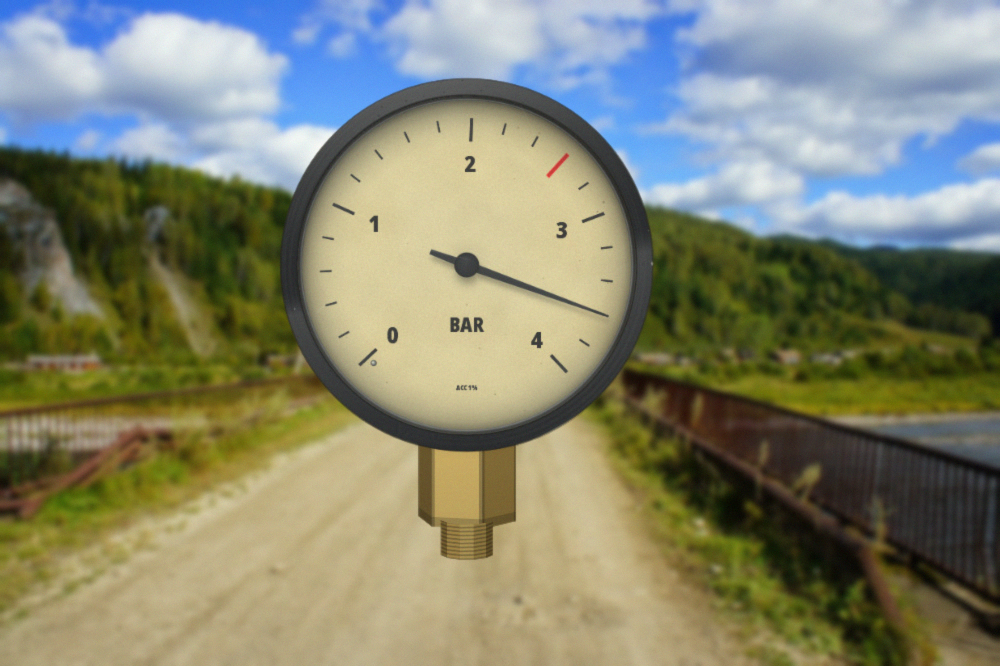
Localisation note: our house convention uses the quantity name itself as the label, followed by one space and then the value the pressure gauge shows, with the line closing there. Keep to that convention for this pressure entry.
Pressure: 3.6 bar
